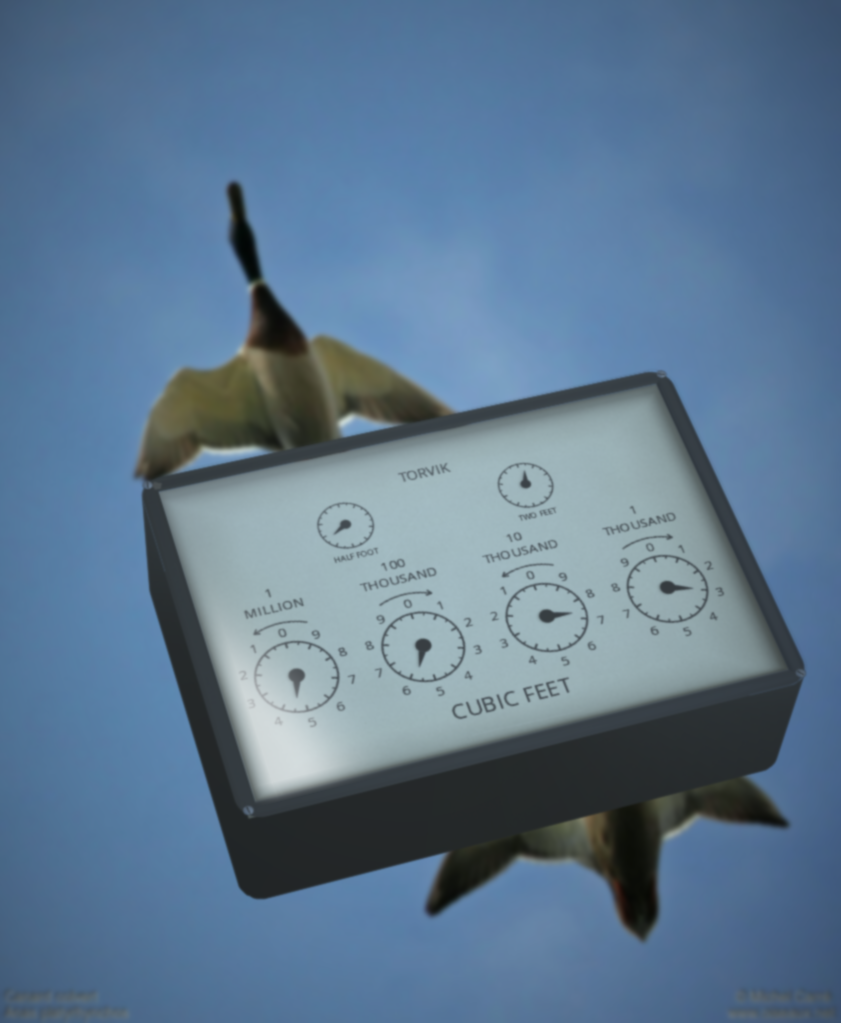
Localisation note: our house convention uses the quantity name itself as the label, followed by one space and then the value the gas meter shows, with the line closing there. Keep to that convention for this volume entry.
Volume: 457300 ft³
